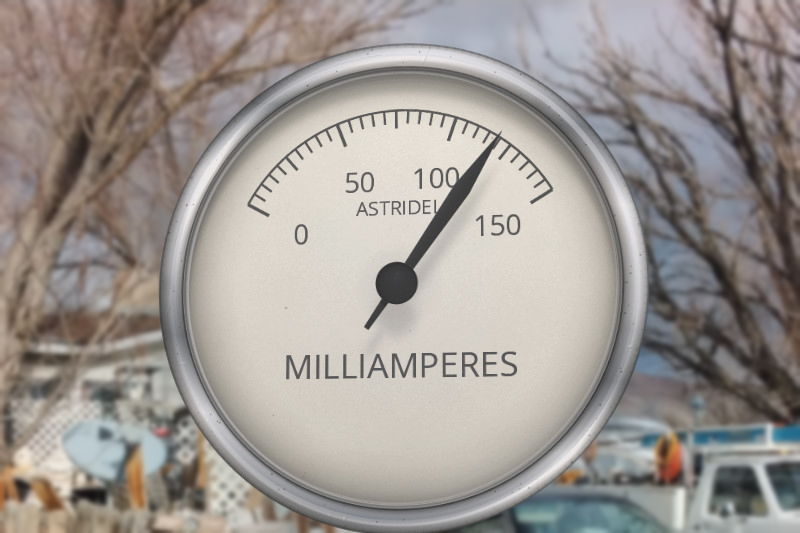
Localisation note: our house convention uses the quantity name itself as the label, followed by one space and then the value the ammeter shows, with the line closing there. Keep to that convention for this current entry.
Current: 120 mA
